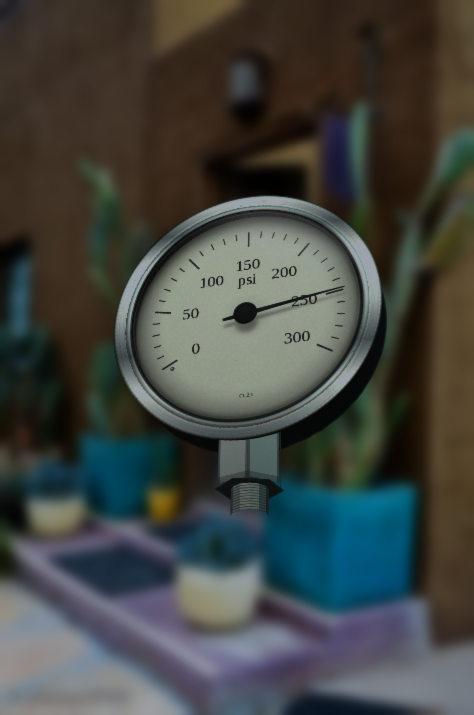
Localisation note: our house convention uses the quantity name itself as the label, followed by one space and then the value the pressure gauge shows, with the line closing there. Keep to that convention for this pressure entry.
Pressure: 250 psi
